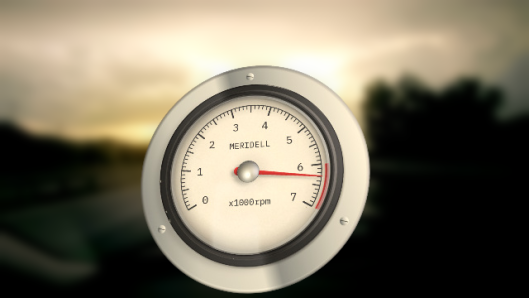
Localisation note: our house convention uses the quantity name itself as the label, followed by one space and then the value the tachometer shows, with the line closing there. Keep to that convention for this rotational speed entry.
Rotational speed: 6300 rpm
